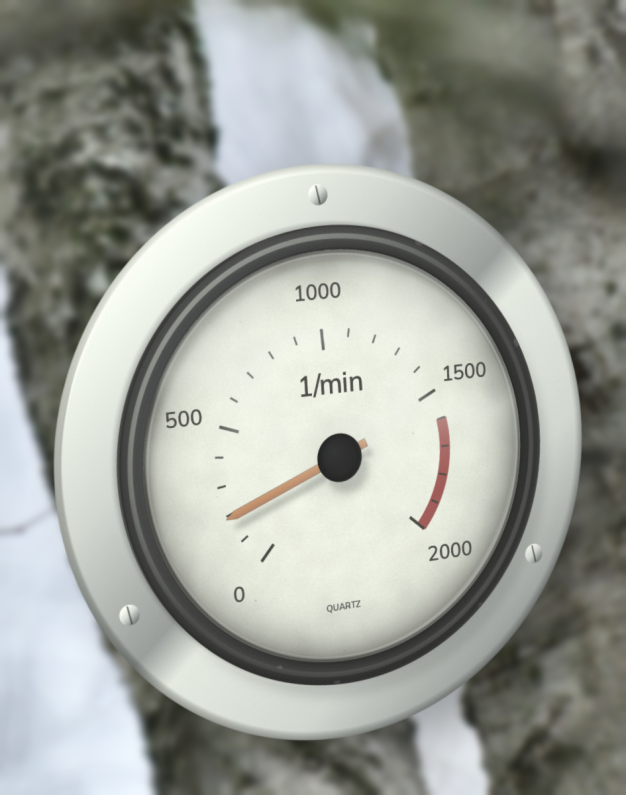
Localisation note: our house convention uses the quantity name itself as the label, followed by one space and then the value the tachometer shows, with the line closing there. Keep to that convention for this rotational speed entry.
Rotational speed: 200 rpm
